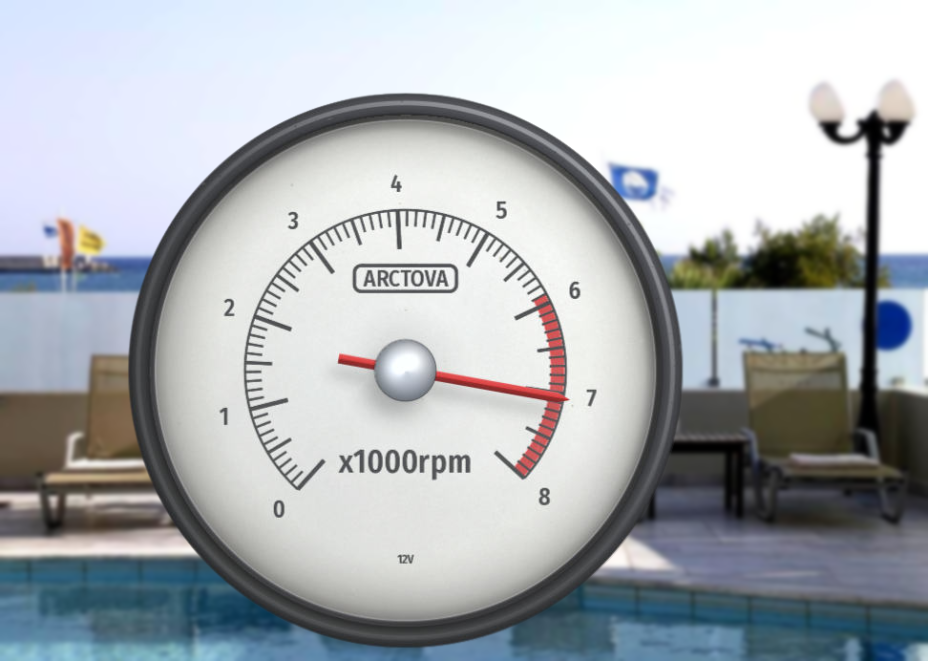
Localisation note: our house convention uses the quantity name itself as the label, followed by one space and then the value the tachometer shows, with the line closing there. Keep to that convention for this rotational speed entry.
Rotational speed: 7050 rpm
